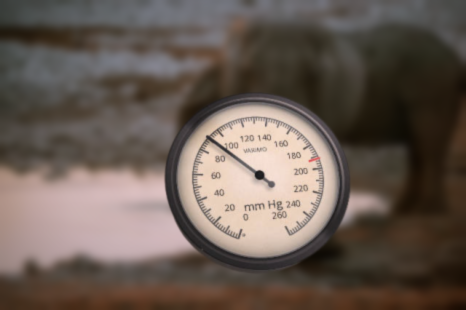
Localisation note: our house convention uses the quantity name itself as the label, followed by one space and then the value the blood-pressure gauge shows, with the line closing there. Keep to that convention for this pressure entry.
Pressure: 90 mmHg
